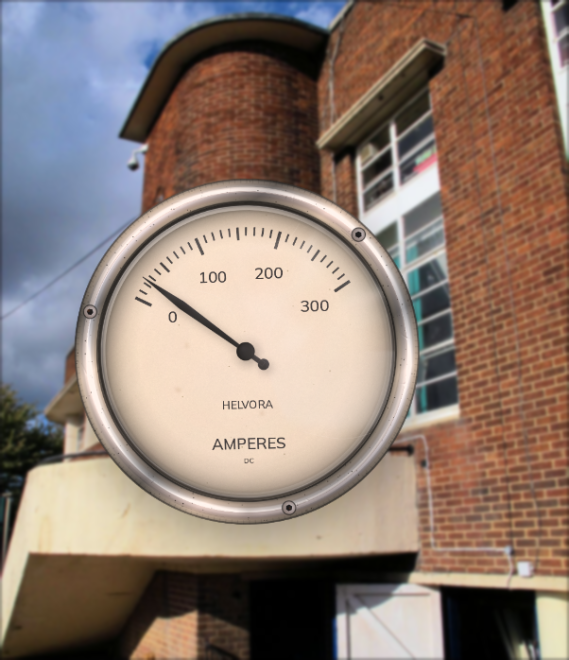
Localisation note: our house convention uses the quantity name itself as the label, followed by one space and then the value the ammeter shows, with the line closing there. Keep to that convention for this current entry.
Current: 25 A
